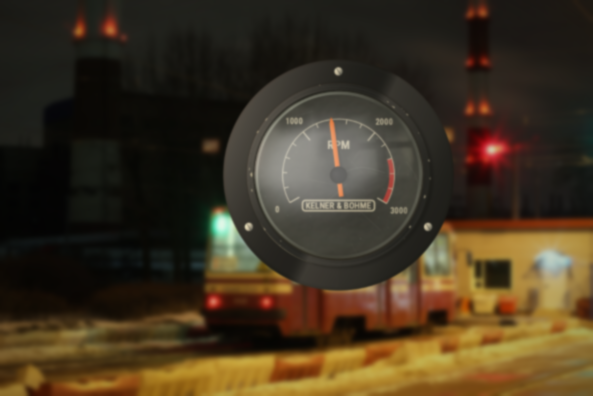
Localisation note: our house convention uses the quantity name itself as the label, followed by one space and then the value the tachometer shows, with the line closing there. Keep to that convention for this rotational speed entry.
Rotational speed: 1400 rpm
